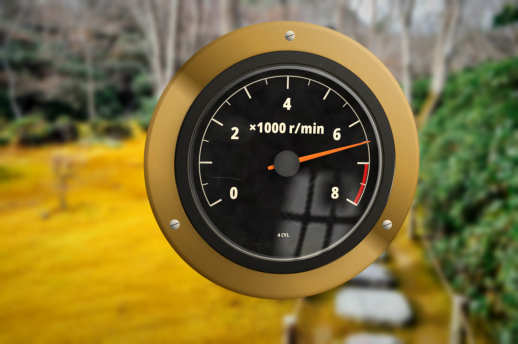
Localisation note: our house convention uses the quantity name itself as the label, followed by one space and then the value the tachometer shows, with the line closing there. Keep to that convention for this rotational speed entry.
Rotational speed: 6500 rpm
